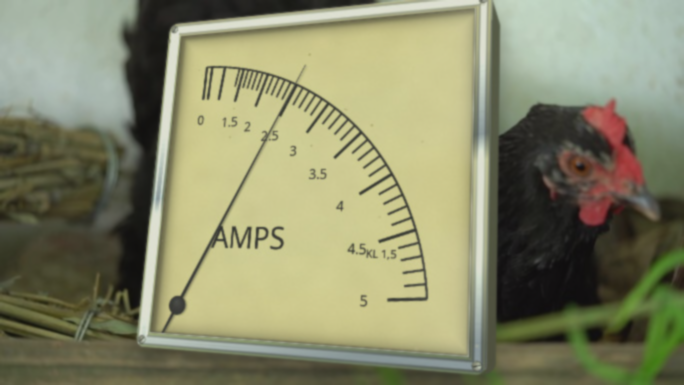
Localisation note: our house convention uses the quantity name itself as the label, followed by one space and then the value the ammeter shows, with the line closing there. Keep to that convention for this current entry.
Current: 2.5 A
